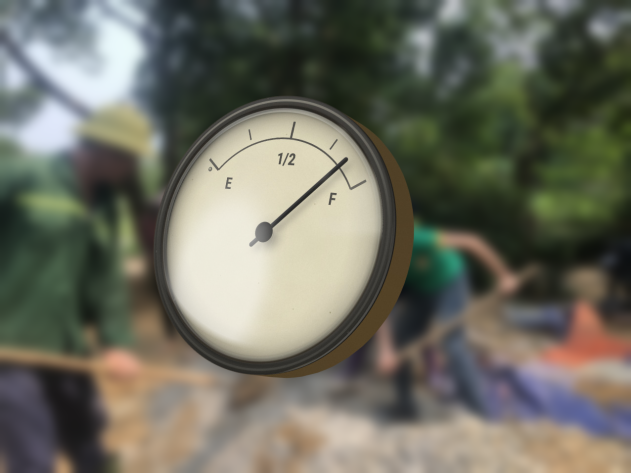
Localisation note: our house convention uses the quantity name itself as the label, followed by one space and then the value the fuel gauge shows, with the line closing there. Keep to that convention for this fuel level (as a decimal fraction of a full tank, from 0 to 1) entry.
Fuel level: 0.875
